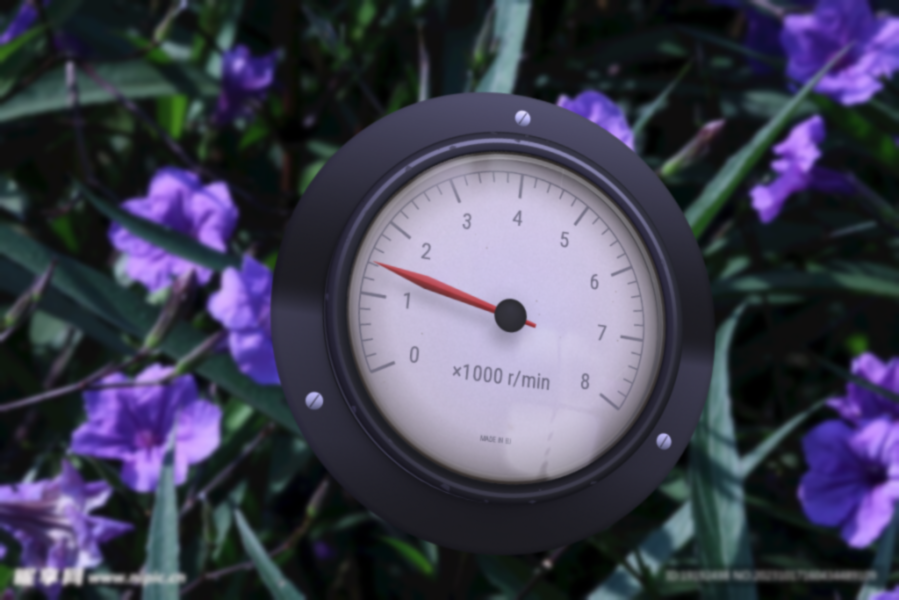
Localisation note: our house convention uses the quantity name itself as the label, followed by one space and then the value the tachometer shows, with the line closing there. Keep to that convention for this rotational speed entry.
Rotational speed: 1400 rpm
